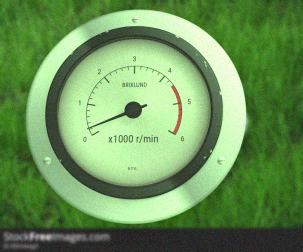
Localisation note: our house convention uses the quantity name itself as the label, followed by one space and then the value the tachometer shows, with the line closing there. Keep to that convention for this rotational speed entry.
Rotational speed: 200 rpm
